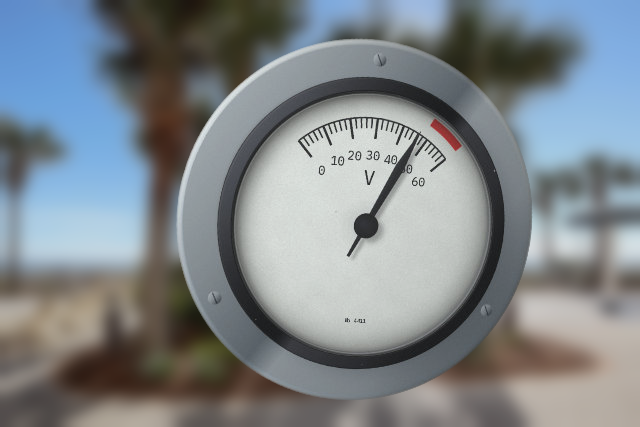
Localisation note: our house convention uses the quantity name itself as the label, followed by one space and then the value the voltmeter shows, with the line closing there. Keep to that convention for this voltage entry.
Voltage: 46 V
